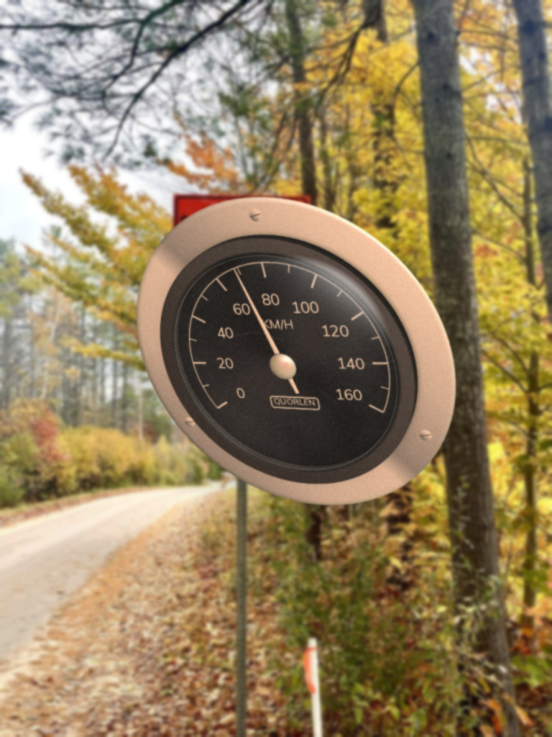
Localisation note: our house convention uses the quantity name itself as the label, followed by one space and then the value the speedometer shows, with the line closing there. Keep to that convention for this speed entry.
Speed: 70 km/h
